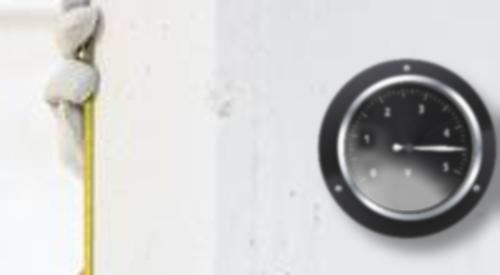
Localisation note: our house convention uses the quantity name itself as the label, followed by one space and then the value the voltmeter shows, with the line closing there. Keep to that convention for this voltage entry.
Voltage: 4.5 V
